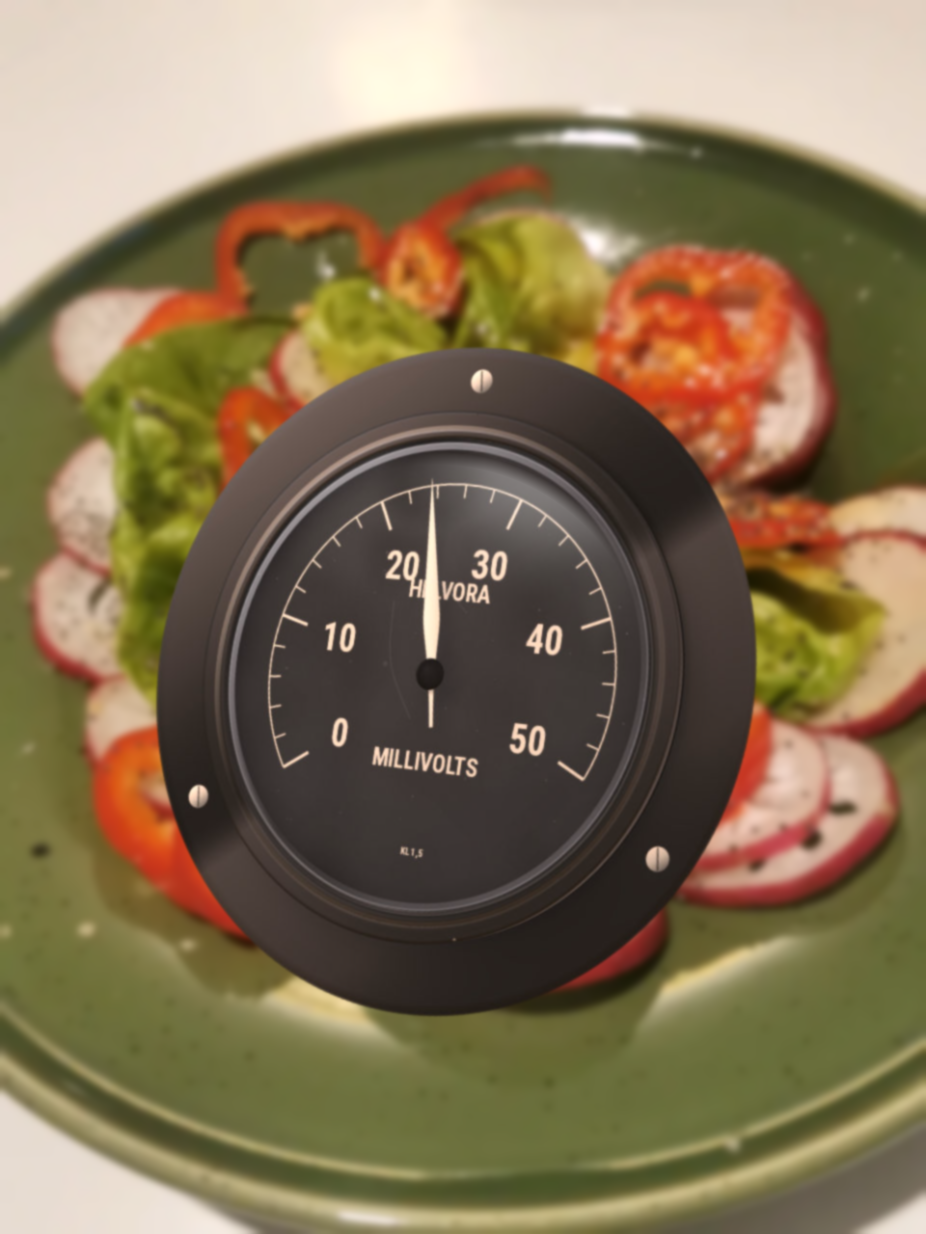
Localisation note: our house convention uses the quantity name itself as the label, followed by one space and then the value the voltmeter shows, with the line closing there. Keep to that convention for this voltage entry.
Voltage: 24 mV
